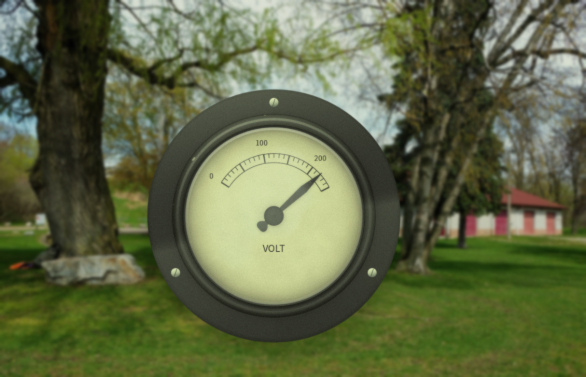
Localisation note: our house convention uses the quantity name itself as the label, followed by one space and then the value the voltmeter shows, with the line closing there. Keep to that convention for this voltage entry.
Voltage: 220 V
